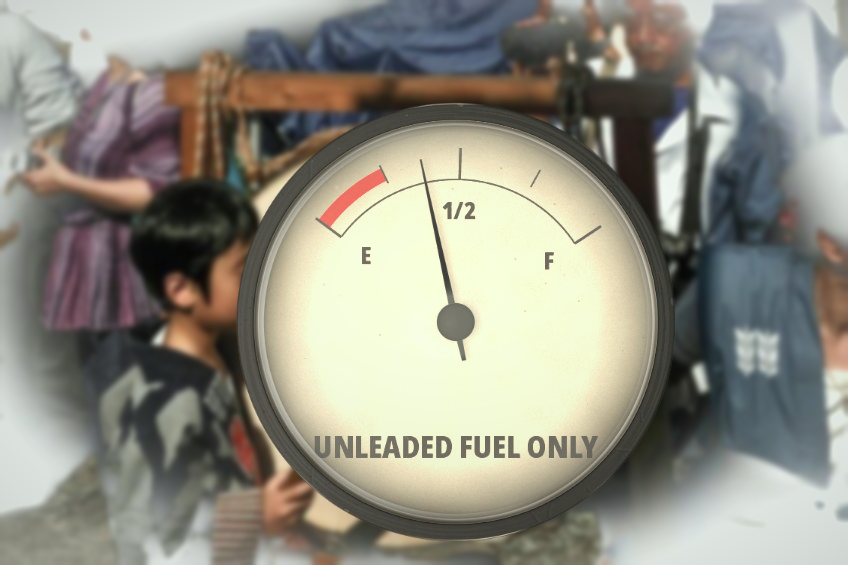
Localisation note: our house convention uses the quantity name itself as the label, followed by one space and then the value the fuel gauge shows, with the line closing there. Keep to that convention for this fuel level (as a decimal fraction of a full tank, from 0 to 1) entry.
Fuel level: 0.375
